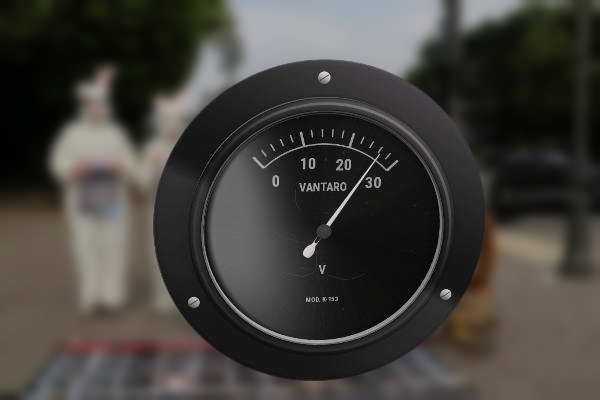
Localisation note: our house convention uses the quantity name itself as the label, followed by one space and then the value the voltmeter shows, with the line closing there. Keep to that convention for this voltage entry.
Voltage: 26 V
